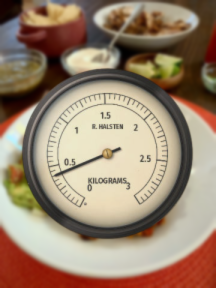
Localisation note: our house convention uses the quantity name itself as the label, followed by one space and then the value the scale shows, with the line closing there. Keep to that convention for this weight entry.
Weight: 0.4 kg
